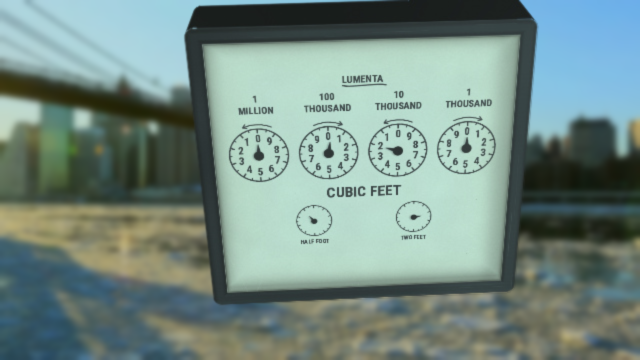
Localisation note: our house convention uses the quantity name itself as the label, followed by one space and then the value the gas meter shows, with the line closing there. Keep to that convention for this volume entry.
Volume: 2000 ft³
